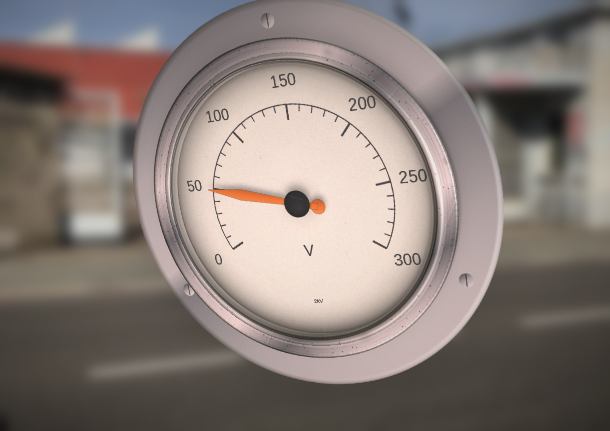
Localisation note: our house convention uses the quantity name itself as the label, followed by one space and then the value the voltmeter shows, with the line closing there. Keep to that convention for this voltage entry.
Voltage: 50 V
